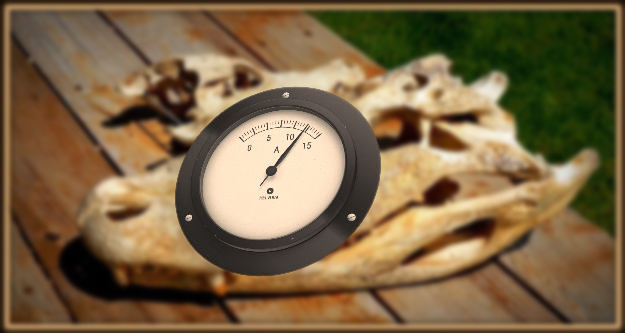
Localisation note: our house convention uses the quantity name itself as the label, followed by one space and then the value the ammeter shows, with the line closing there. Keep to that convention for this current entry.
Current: 12.5 A
